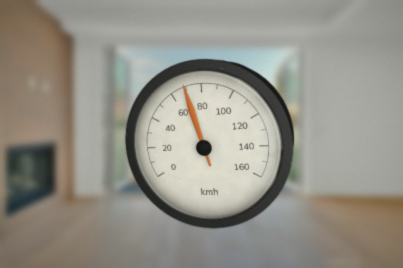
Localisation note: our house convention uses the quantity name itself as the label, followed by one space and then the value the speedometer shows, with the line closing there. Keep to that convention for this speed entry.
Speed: 70 km/h
